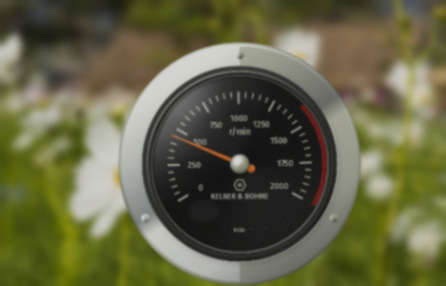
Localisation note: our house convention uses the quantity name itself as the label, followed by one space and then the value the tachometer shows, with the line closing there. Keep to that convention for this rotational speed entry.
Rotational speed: 450 rpm
